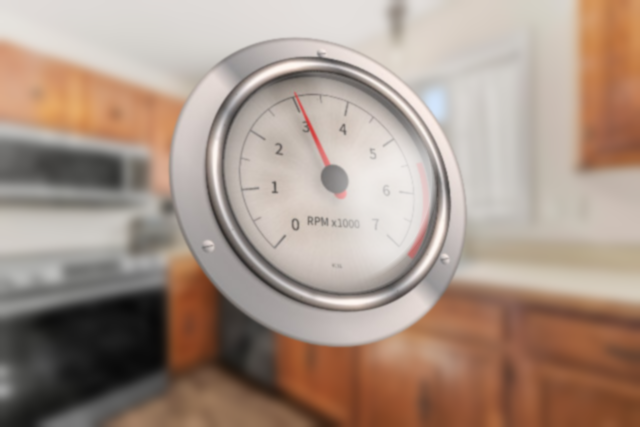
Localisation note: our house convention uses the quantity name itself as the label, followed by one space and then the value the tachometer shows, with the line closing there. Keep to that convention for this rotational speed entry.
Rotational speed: 3000 rpm
